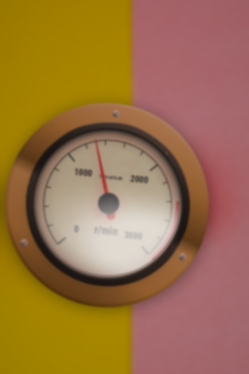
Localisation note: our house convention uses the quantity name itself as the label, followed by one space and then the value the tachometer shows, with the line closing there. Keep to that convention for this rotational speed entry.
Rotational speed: 1300 rpm
